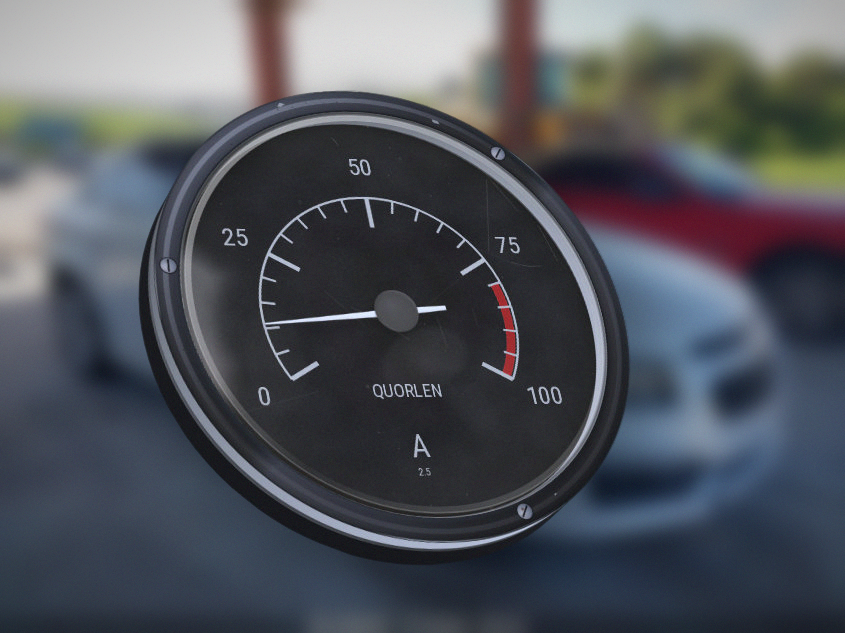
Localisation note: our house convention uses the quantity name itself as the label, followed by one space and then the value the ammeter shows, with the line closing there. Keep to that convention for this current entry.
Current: 10 A
